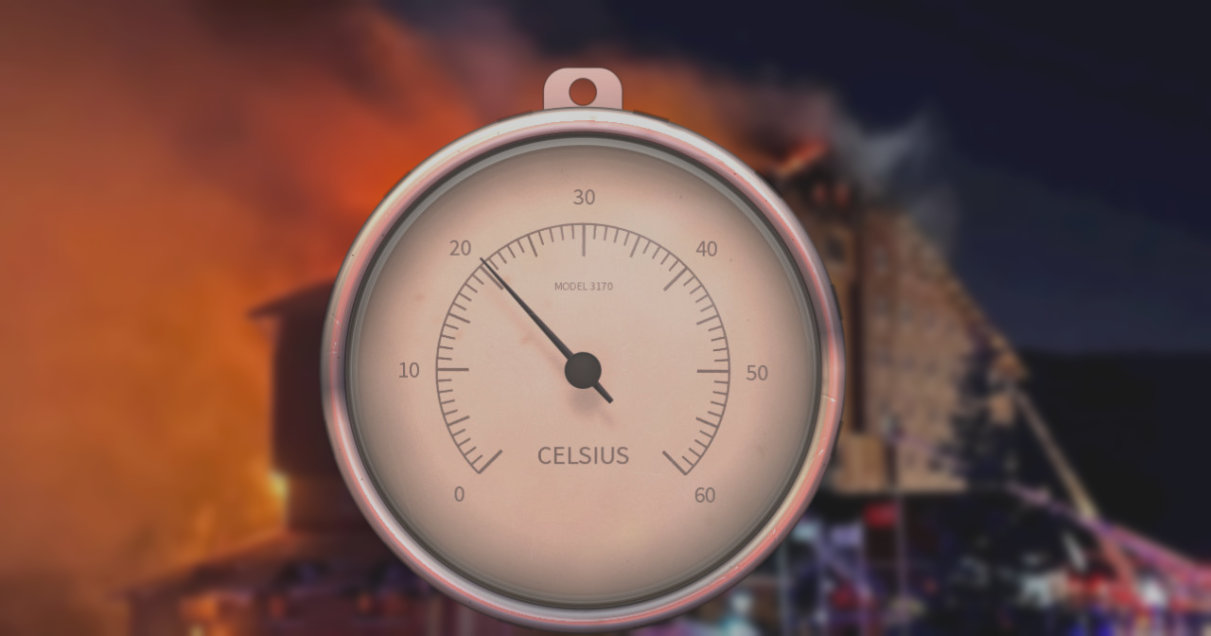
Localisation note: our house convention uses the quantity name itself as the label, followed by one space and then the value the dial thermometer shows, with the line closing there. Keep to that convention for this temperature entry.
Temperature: 20.5 °C
